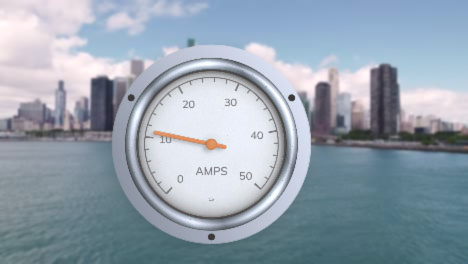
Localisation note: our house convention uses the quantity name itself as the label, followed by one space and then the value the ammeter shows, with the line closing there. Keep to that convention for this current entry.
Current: 11 A
